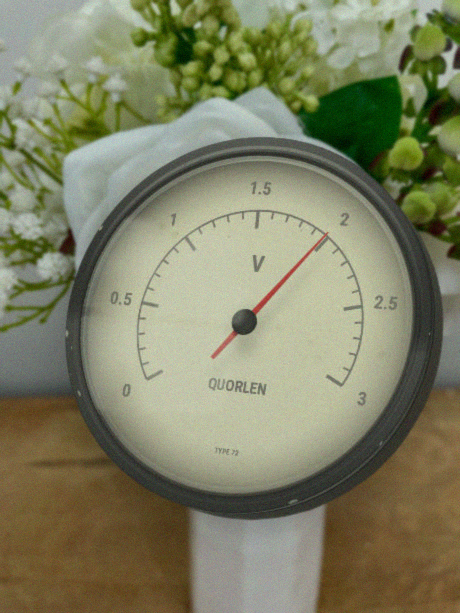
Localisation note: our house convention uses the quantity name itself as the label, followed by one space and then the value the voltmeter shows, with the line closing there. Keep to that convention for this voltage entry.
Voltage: 2 V
